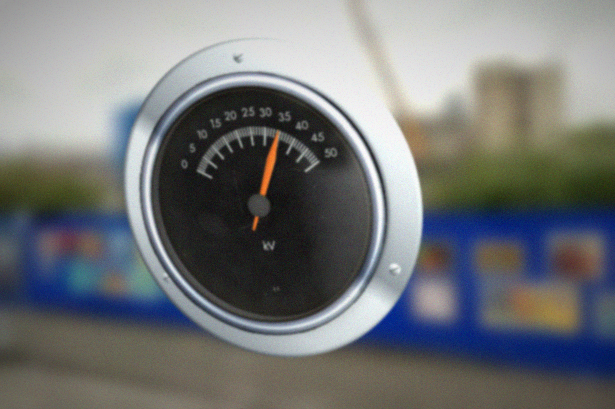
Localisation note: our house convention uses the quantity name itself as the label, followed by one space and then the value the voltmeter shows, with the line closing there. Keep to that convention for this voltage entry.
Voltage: 35 kV
